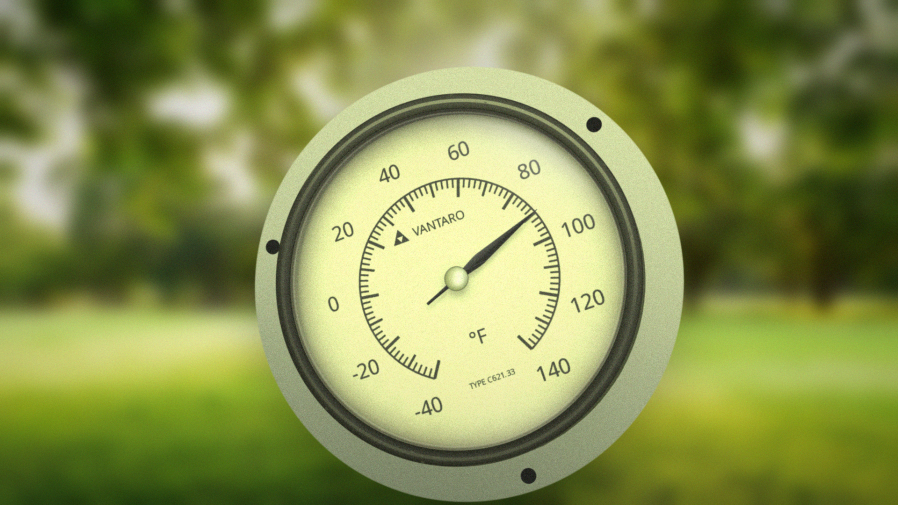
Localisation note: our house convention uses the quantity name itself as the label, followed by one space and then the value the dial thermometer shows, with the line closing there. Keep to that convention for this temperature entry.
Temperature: 90 °F
